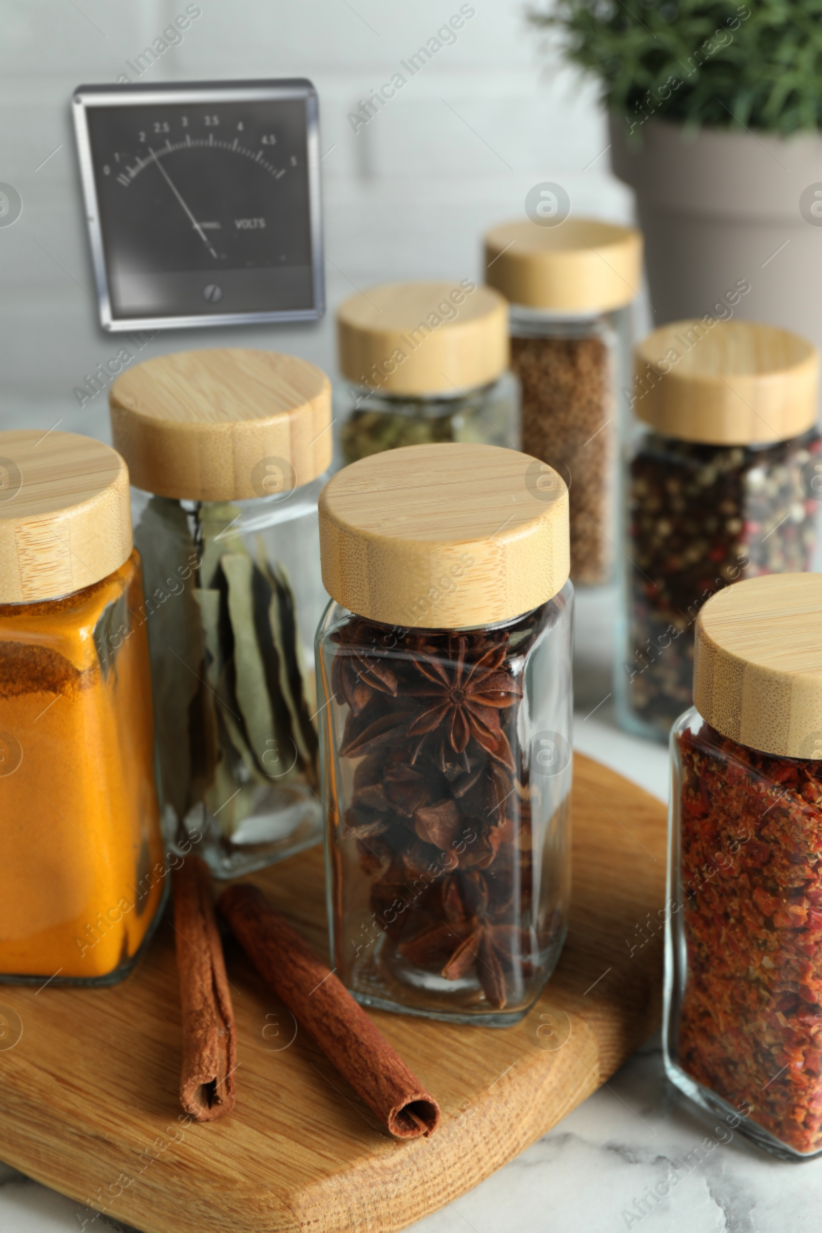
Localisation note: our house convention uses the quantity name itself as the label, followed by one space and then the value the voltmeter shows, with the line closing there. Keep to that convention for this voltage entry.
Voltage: 2 V
